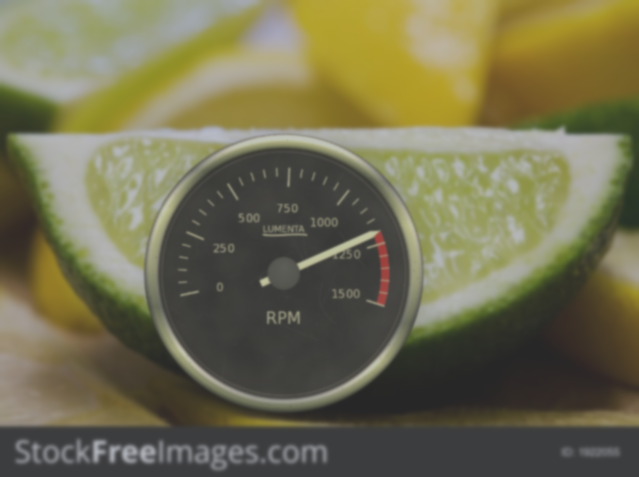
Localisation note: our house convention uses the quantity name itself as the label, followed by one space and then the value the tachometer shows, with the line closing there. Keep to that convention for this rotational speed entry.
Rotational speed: 1200 rpm
